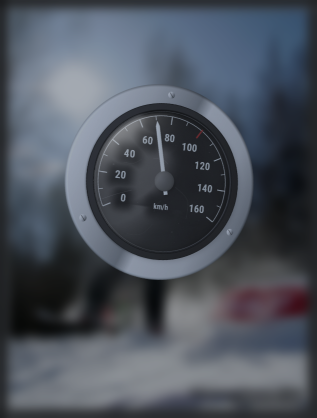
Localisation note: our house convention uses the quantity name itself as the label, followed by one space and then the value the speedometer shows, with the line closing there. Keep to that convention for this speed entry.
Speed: 70 km/h
